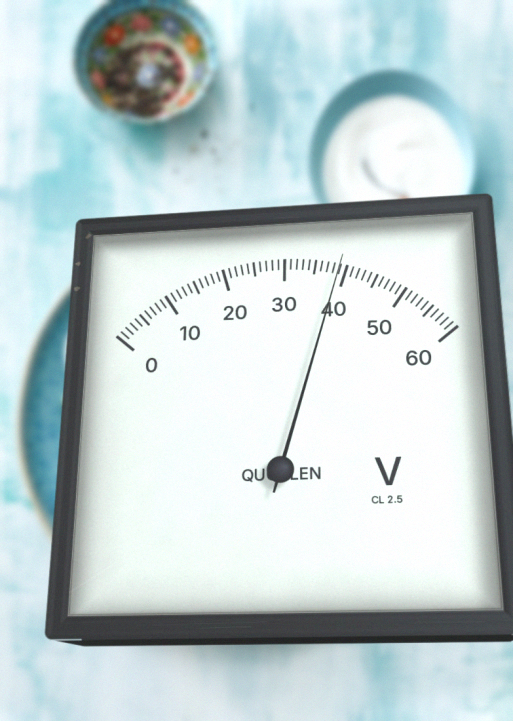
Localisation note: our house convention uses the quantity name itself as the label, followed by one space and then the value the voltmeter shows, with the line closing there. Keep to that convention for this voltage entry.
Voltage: 39 V
